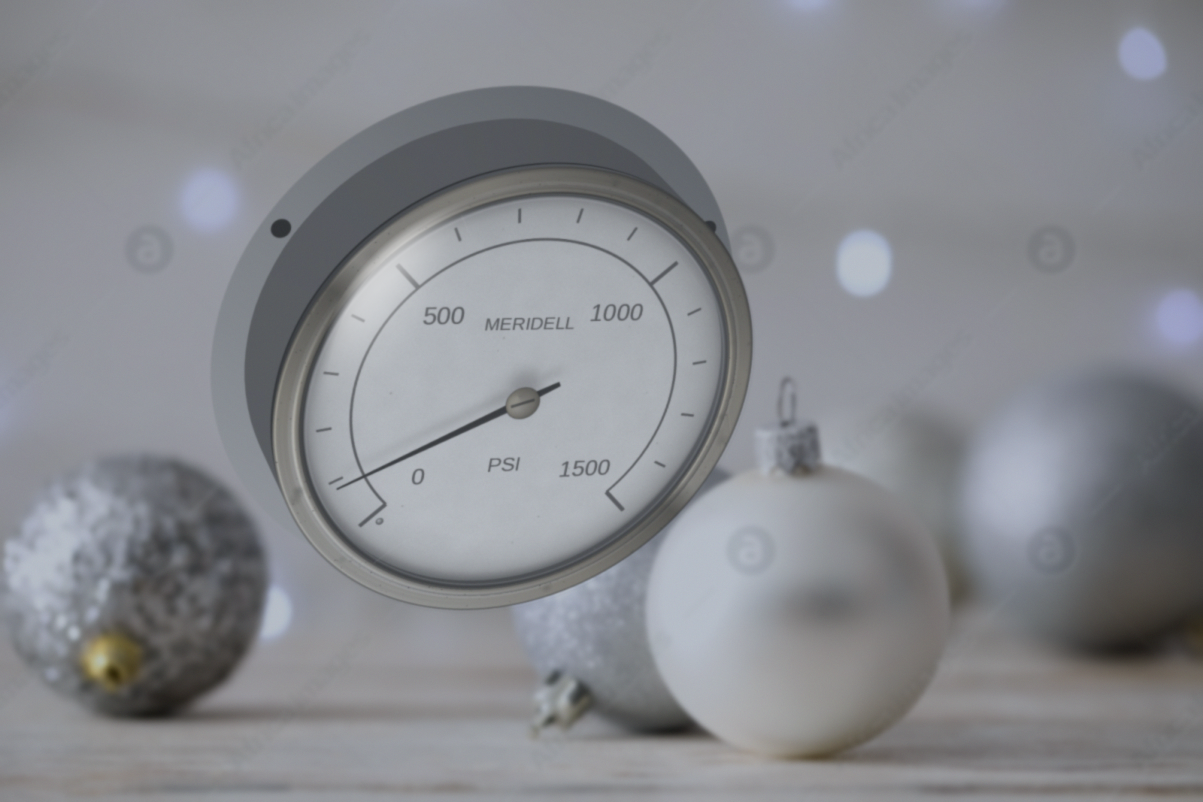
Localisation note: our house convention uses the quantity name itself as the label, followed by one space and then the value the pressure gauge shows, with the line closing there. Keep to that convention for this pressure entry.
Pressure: 100 psi
